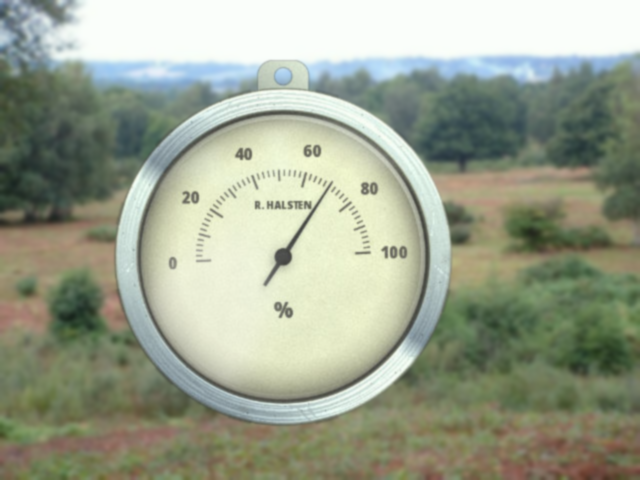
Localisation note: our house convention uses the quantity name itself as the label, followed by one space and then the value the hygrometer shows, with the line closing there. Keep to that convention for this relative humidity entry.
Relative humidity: 70 %
